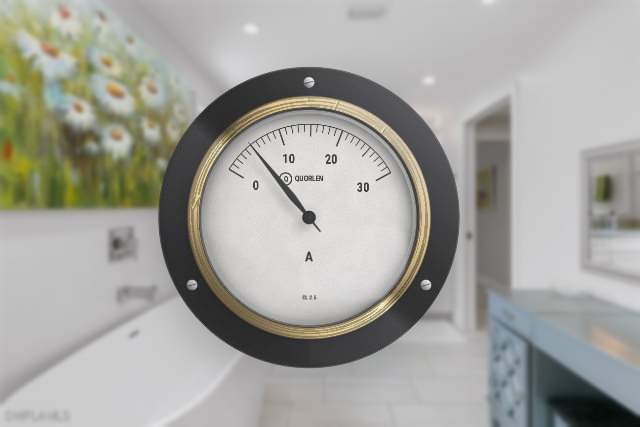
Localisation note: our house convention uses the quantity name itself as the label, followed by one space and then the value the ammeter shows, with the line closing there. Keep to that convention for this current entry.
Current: 5 A
